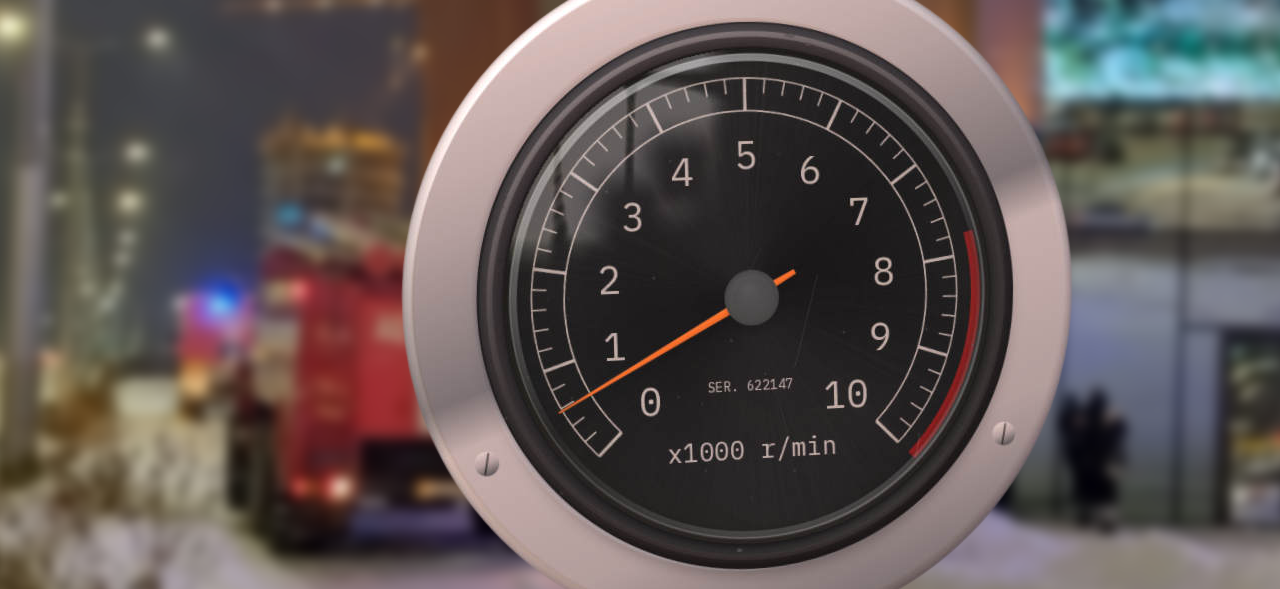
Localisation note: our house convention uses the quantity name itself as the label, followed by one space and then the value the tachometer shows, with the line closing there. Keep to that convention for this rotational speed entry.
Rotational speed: 600 rpm
